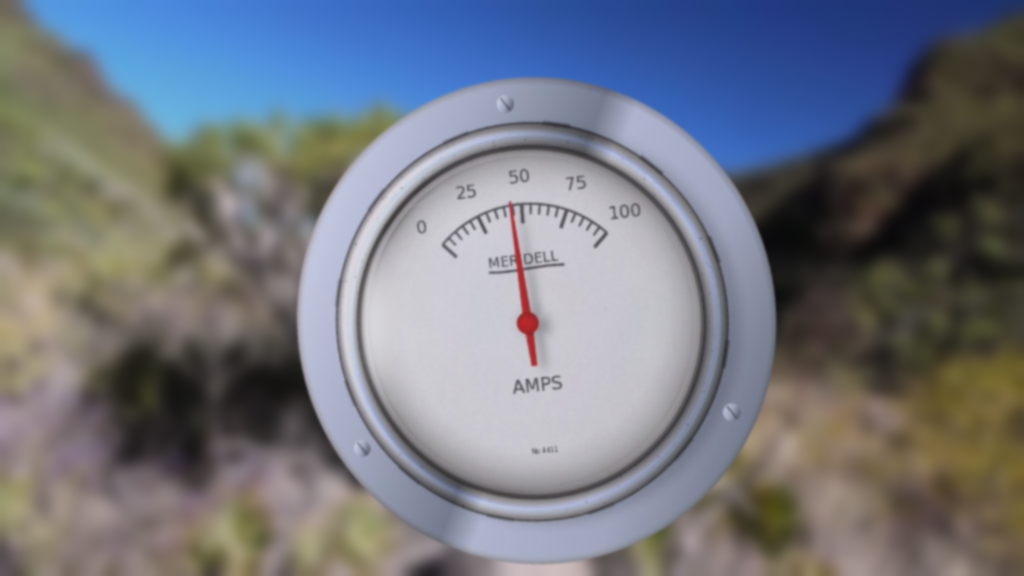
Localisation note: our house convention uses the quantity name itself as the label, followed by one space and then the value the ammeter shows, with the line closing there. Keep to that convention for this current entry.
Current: 45 A
